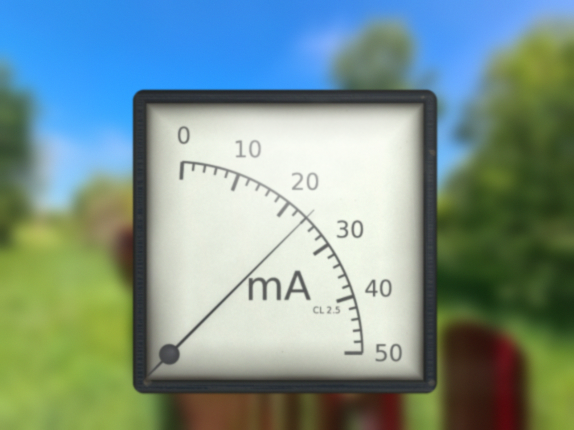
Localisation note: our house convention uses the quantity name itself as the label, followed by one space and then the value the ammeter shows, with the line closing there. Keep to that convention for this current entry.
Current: 24 mA
